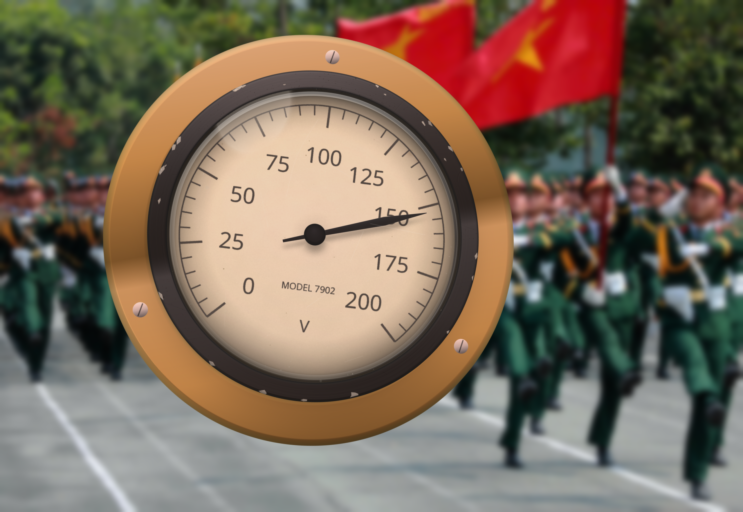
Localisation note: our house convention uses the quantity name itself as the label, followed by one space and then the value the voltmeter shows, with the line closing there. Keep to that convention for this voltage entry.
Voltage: 152.5 V
